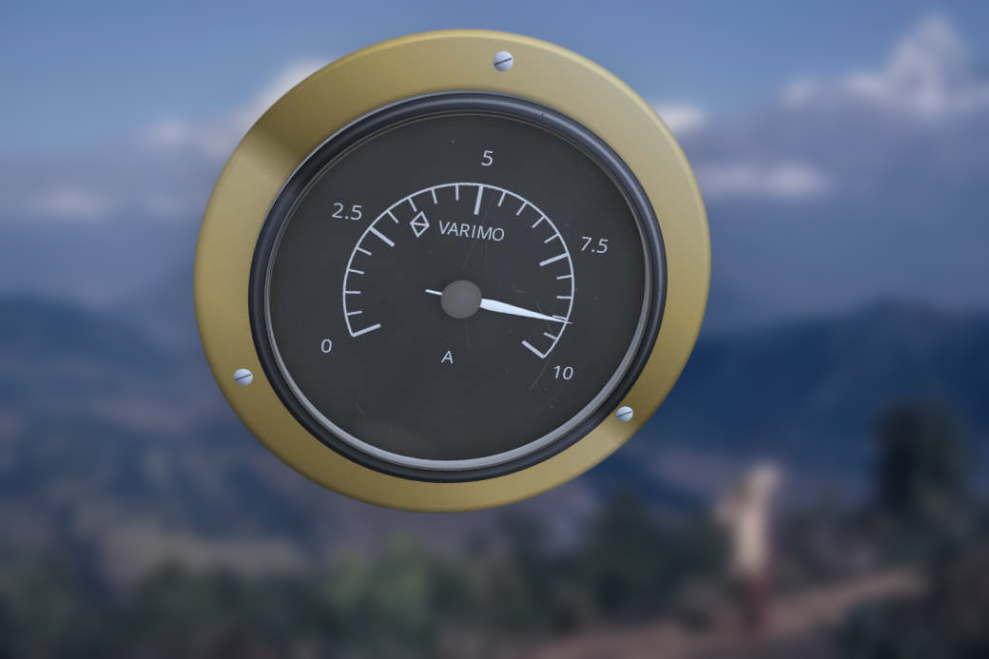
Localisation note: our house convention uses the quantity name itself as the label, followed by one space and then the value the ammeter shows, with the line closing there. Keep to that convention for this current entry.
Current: 9 A
